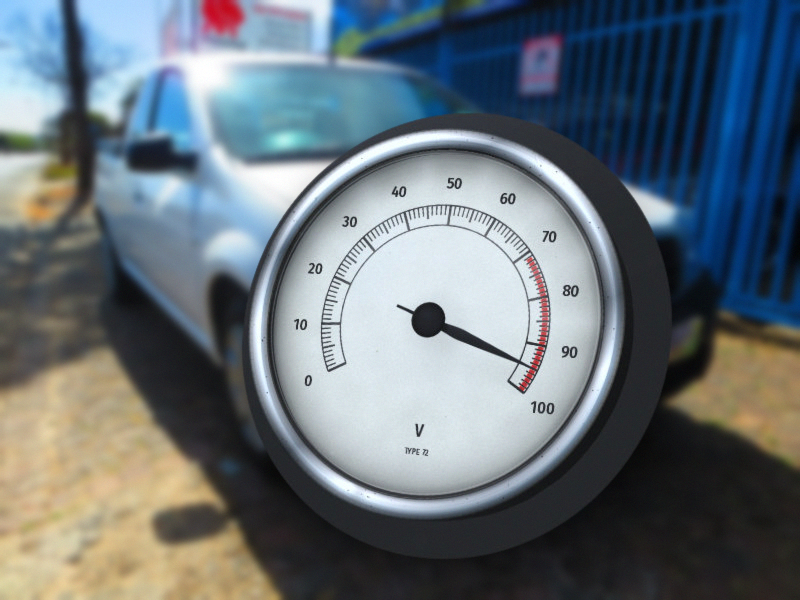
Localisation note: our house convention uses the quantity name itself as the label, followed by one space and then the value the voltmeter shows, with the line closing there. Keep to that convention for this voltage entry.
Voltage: 95 V
